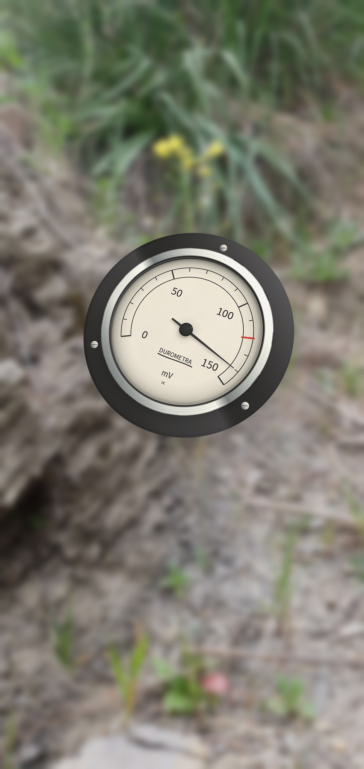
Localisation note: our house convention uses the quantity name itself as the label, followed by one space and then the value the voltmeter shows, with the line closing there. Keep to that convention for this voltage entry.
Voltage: 140 mV
